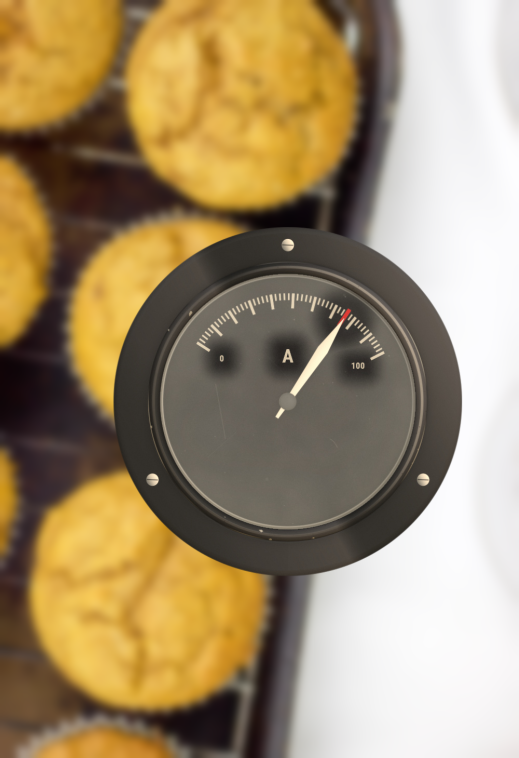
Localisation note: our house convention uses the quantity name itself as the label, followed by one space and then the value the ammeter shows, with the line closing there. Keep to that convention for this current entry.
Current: 76 A
